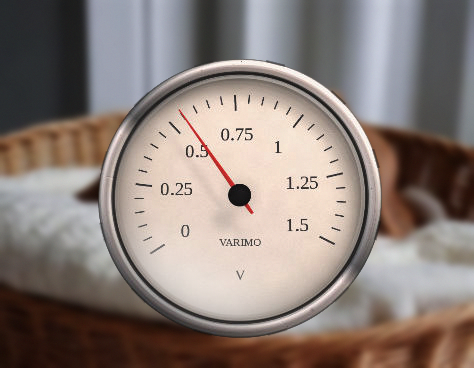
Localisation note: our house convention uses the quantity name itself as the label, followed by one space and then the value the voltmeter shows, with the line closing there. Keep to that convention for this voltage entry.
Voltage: 0.55 V
